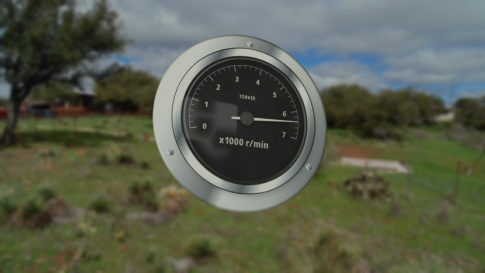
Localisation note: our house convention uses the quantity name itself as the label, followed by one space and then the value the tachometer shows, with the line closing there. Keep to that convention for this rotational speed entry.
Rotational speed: 6400 rpm
